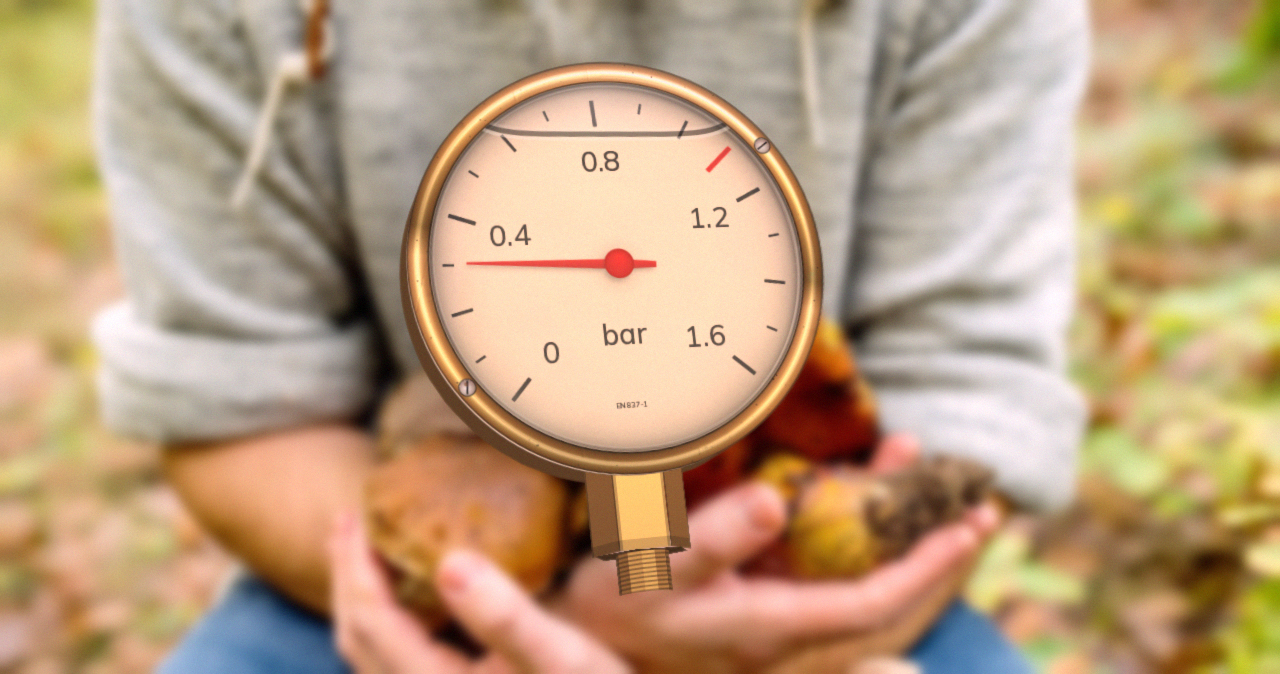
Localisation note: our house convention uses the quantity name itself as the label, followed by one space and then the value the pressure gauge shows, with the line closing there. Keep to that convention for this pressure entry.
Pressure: 0.3 bar
